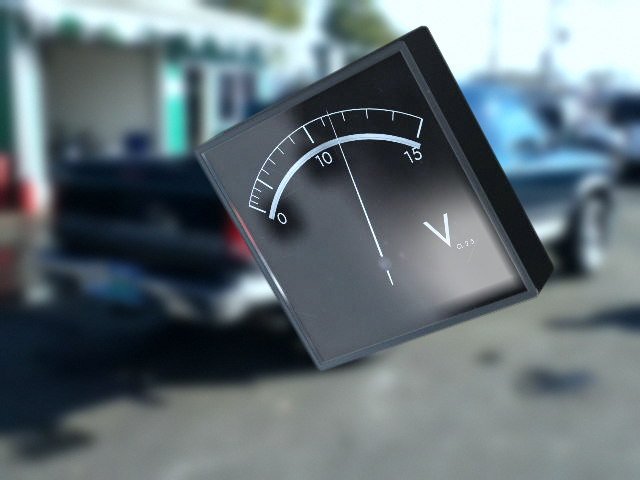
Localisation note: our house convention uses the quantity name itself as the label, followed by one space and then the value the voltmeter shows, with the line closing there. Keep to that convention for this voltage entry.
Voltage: 11.5 V
